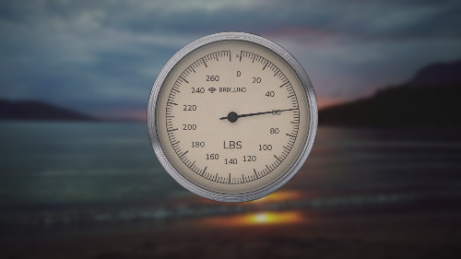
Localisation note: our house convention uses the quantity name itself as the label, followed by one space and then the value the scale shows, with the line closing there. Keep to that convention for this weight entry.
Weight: 60 lb
